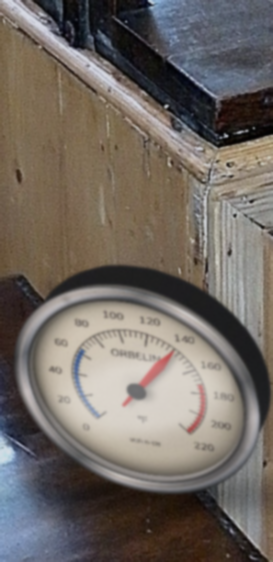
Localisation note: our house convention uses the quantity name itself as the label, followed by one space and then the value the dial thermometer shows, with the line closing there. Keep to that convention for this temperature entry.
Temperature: 140 °F
